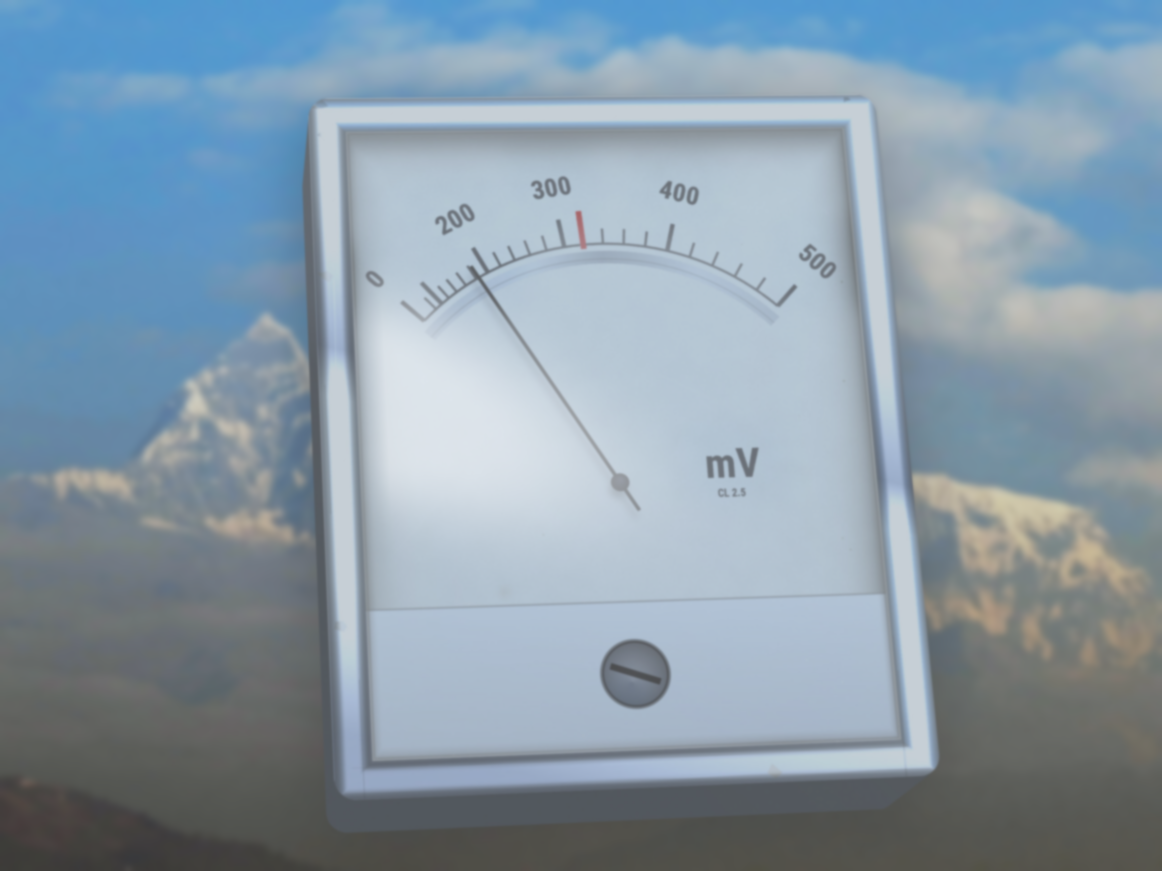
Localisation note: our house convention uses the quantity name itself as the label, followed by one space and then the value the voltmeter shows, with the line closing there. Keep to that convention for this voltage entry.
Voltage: 180 mV
